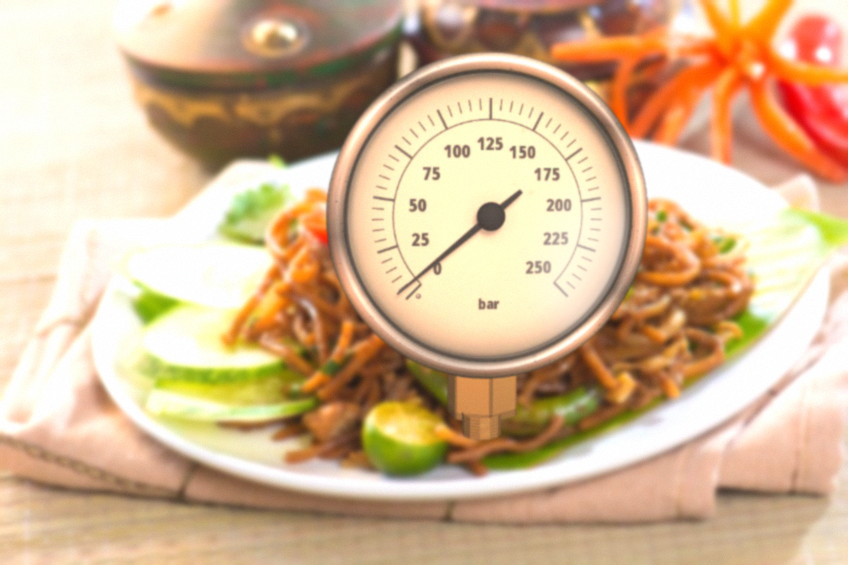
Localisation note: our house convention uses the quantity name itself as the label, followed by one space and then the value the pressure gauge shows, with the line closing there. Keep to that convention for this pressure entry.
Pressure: 5 bar
